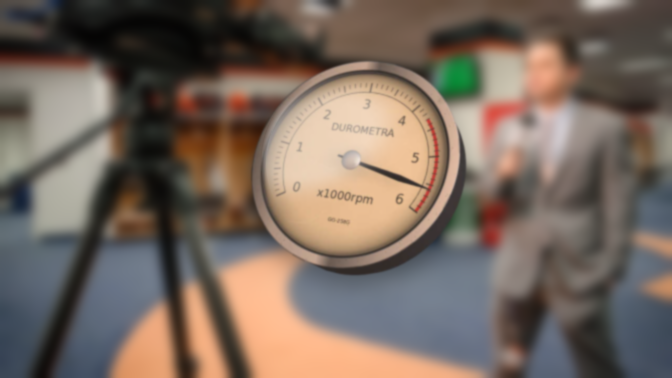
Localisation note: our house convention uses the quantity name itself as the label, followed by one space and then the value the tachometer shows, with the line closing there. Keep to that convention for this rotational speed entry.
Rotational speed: 5600 rpm
